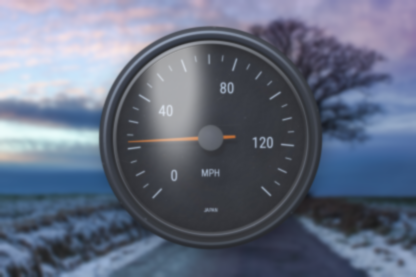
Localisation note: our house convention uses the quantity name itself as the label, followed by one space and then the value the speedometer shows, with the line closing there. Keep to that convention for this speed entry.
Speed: 22.5 mph
